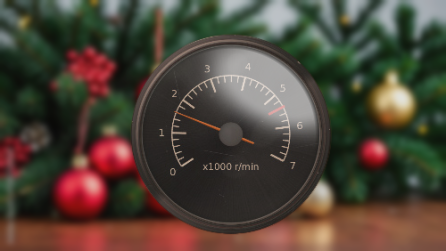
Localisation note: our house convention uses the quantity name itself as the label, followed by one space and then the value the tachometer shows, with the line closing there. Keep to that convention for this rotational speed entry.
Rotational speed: 1600 rpm
